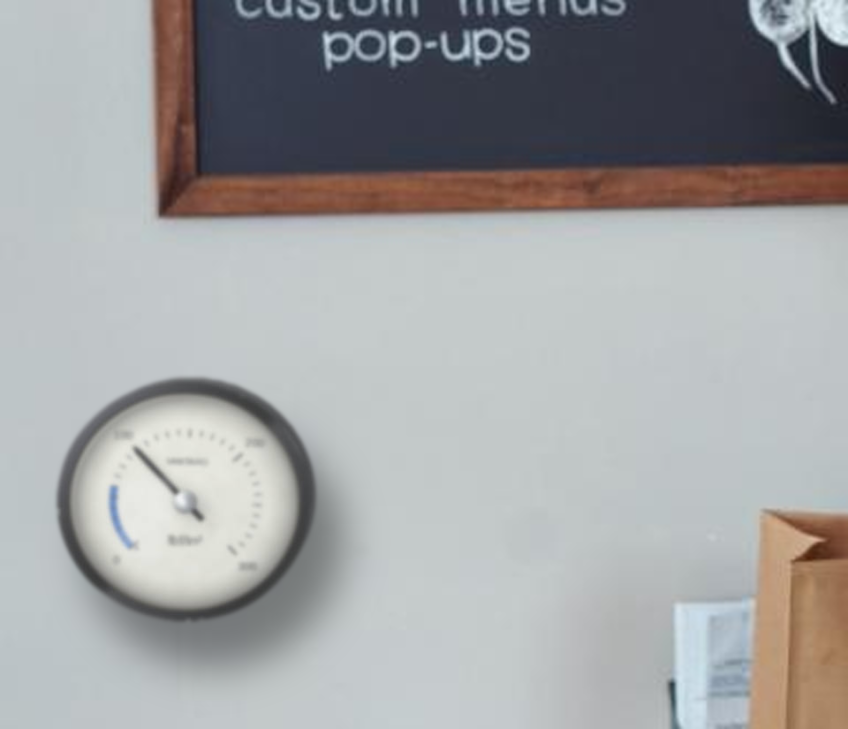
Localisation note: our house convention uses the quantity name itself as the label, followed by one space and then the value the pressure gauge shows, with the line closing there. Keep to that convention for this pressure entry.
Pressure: 100 psi
